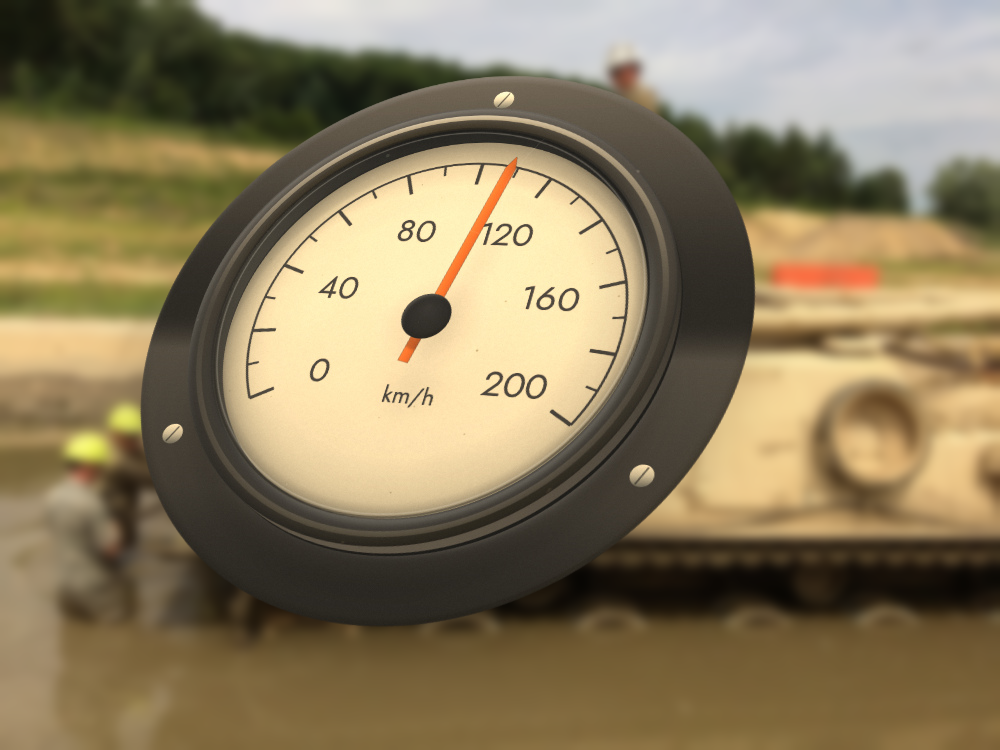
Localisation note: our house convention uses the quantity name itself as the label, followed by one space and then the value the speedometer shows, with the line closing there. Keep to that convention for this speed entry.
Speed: 110 km/h
